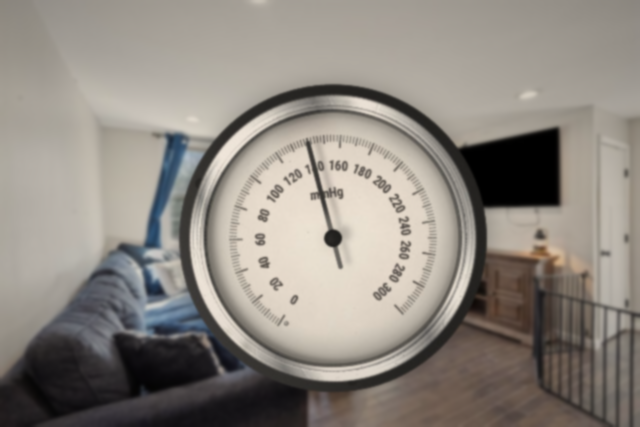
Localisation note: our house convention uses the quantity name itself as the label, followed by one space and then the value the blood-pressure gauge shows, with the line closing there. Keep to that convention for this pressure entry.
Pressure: 140 mmHg
